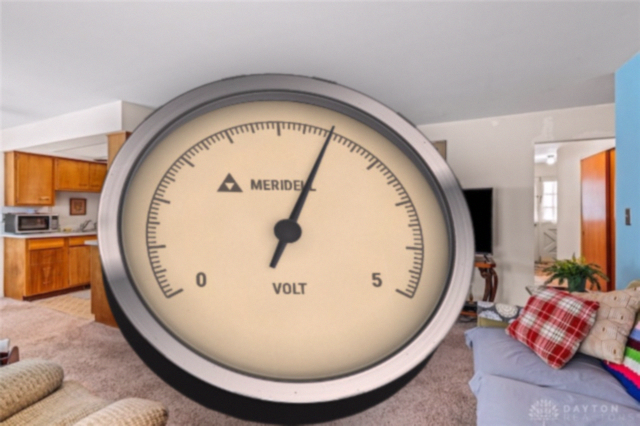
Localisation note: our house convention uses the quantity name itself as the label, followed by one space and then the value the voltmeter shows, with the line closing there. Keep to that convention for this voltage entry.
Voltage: 3 V
